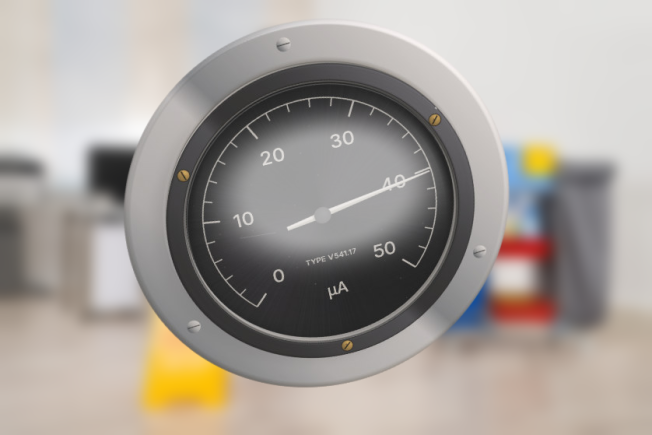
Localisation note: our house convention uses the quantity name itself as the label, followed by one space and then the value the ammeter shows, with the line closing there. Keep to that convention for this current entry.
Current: 40 µA
